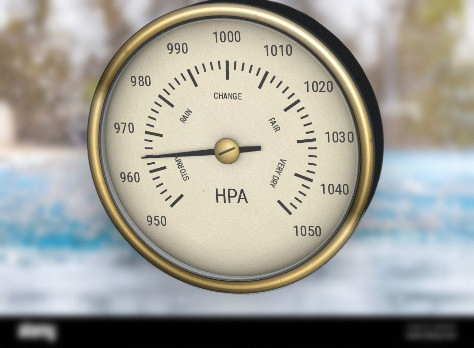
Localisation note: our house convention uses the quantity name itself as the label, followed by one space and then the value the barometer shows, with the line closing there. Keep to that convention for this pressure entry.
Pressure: 964 hPa
